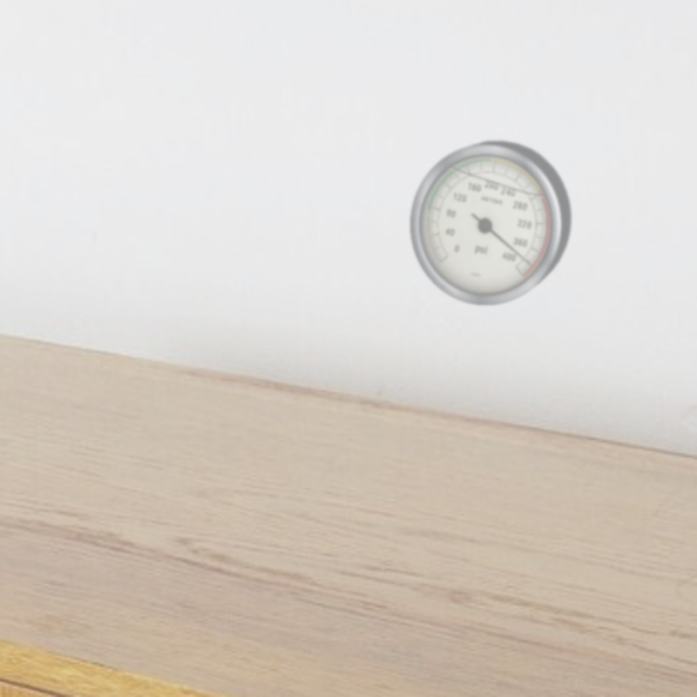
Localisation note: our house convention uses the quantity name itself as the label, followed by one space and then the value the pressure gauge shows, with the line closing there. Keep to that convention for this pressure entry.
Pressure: 380 psi
